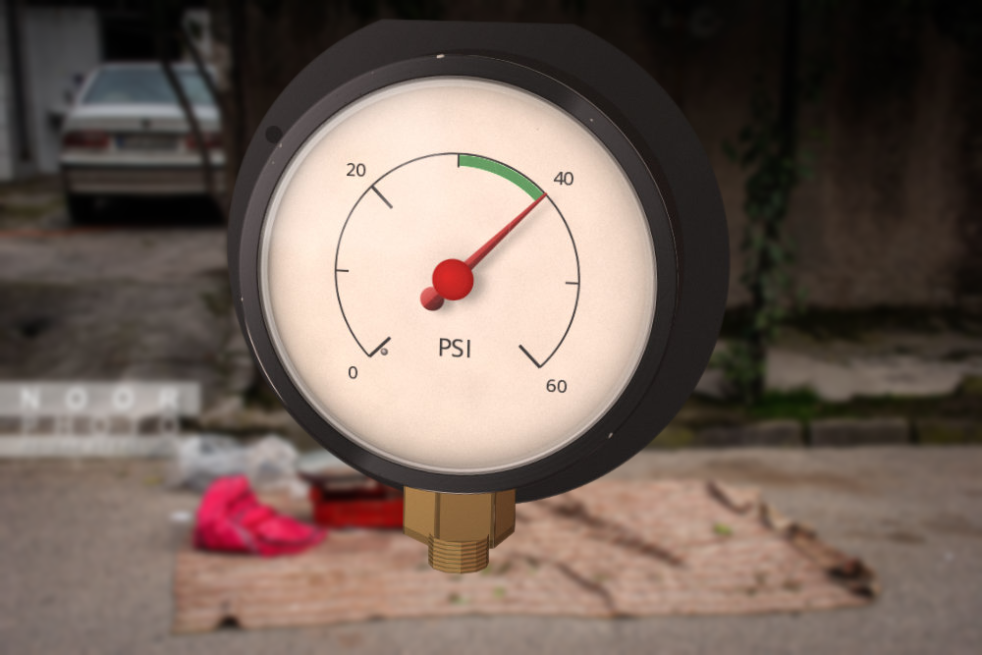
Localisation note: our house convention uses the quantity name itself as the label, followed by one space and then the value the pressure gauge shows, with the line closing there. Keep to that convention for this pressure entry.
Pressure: 40 psi
